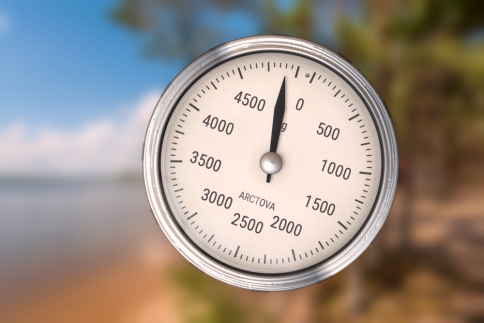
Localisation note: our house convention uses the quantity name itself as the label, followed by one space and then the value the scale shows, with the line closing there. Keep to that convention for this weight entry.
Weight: 4900 g
